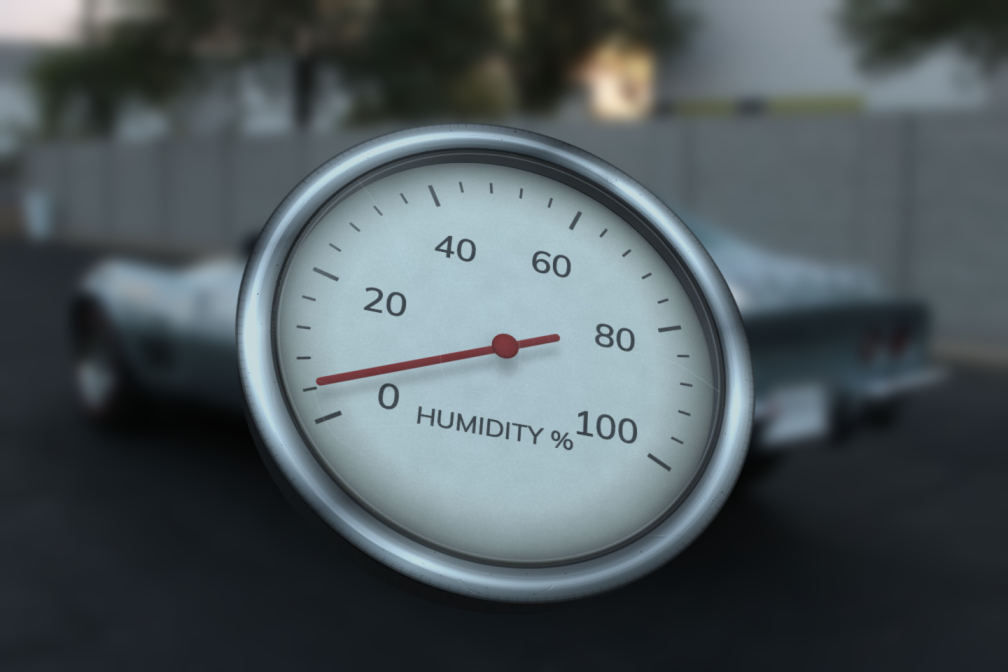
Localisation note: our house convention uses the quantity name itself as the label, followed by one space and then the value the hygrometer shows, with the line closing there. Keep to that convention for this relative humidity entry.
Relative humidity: 4 %
